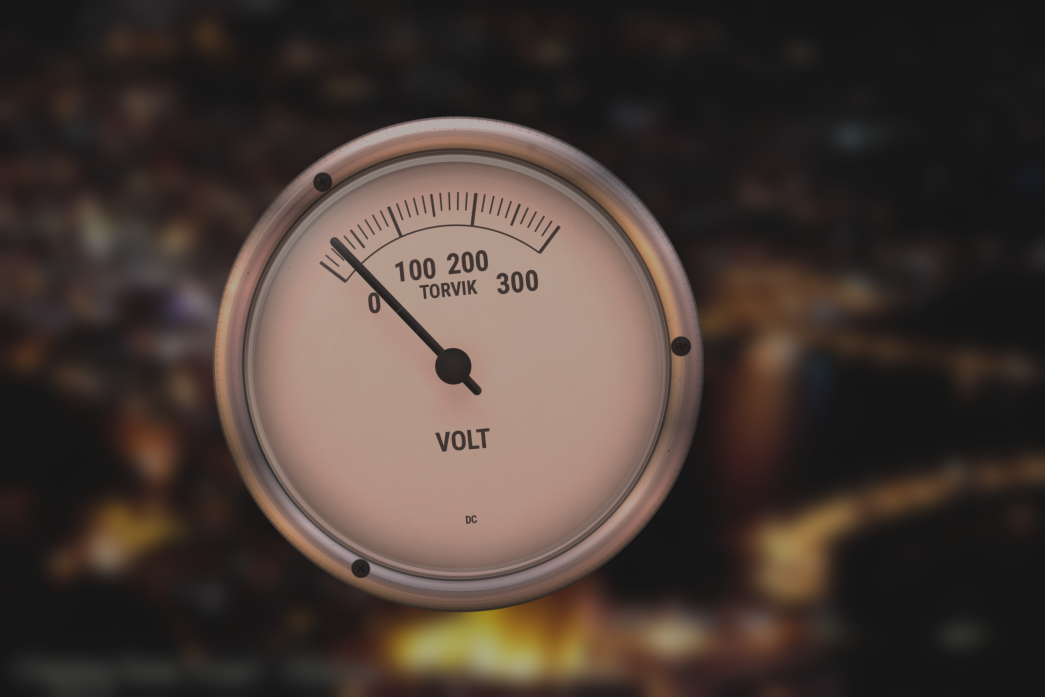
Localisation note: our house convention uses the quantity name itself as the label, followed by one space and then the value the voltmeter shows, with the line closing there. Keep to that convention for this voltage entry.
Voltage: 30 V
